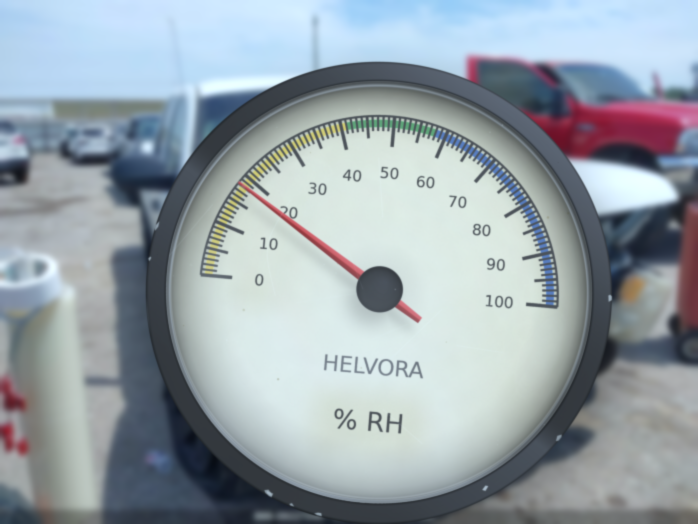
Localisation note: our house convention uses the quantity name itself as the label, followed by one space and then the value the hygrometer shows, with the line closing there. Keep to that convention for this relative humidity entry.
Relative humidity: 18 %
